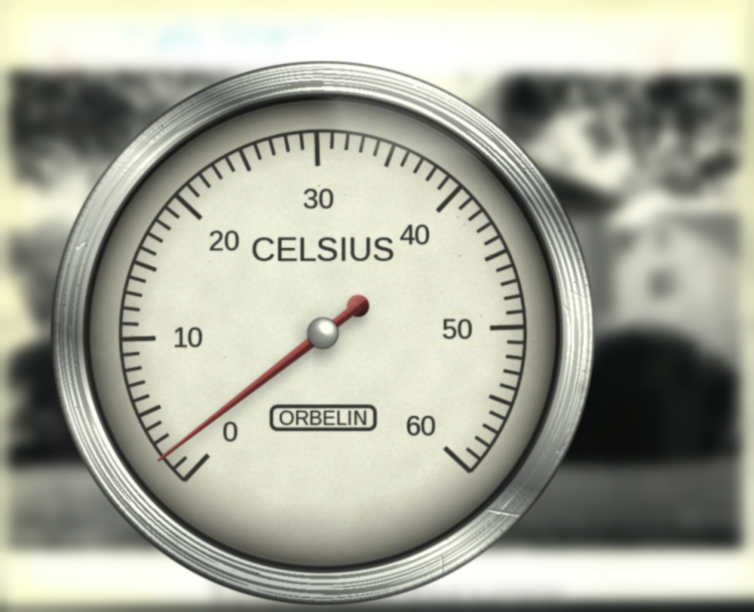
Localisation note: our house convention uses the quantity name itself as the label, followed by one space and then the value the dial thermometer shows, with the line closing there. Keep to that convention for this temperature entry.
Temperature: 2 °C
